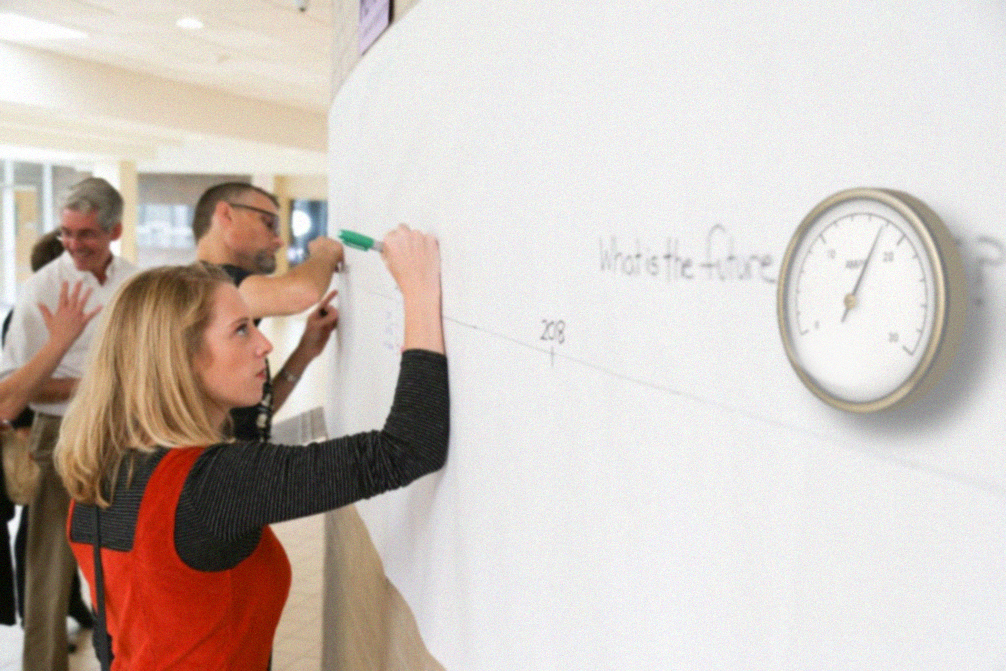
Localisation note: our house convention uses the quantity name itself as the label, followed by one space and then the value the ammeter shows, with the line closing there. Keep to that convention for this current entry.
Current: 18 A
